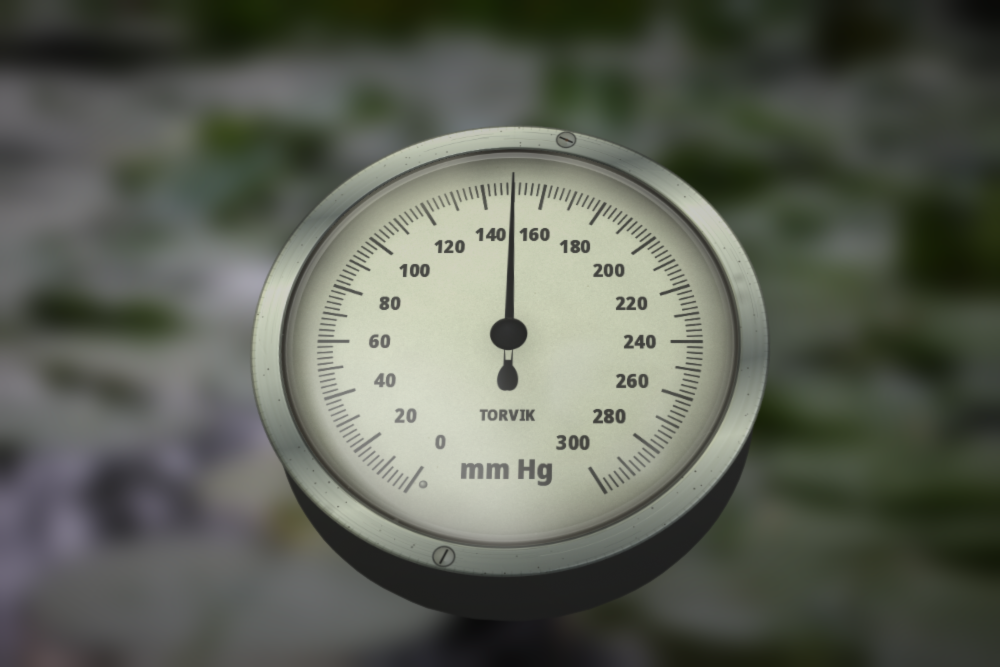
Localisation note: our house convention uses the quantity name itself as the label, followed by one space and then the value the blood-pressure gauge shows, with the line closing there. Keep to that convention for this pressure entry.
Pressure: 150 mmHg
